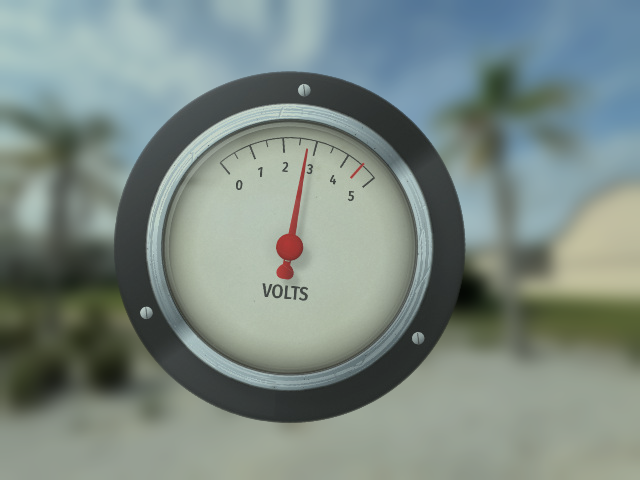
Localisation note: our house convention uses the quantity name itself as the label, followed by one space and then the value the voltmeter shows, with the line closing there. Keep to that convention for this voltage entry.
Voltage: 2.75 V
